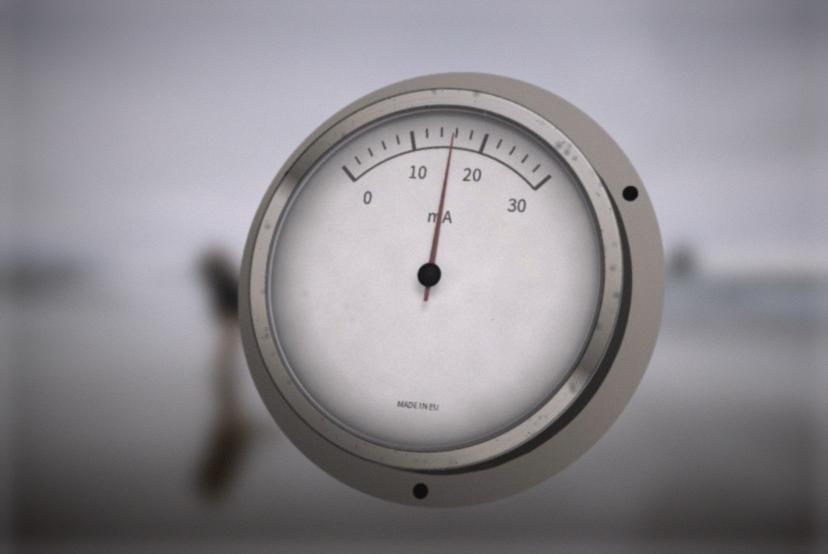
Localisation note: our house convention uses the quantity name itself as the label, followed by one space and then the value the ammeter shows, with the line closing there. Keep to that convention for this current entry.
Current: 16 mA
